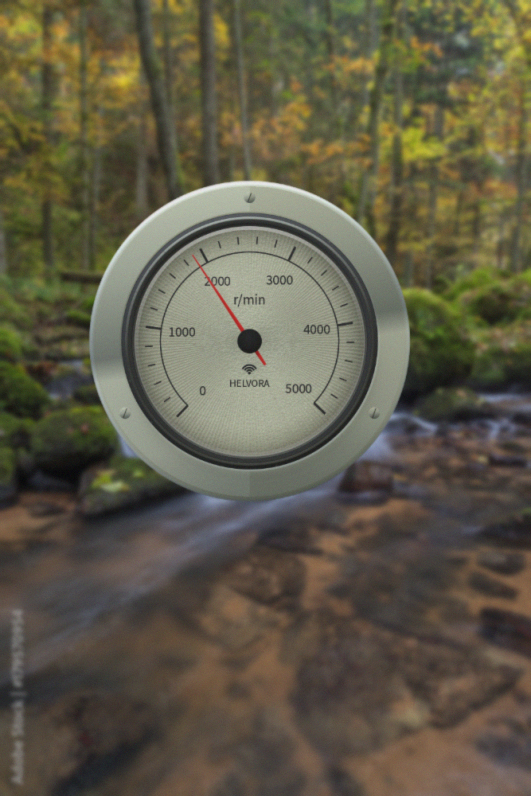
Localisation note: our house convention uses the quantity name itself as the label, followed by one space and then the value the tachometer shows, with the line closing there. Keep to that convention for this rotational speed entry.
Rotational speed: 1900 rpm
